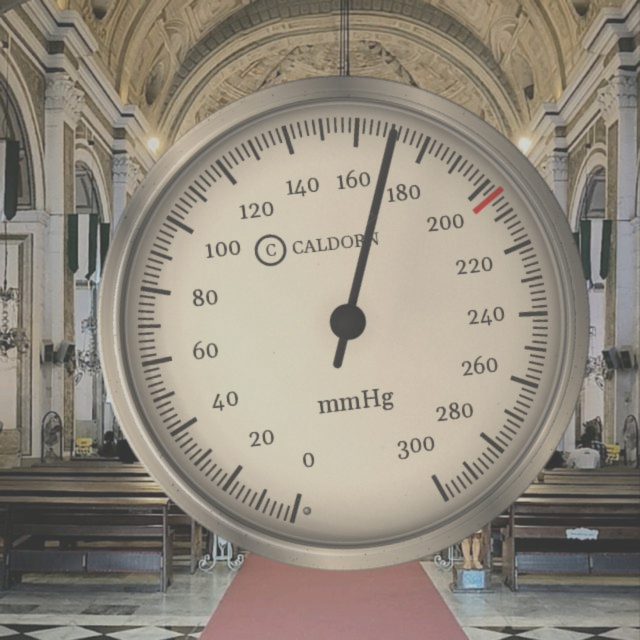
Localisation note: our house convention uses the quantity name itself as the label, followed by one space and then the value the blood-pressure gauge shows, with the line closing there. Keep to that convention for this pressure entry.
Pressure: 170 mmHg
